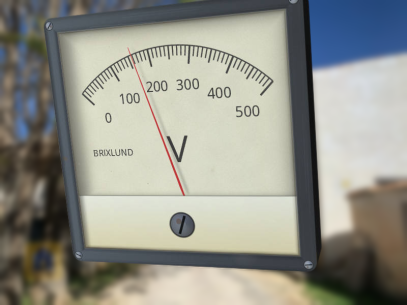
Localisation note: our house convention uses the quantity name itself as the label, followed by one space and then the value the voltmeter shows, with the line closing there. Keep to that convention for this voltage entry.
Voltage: 160 V
